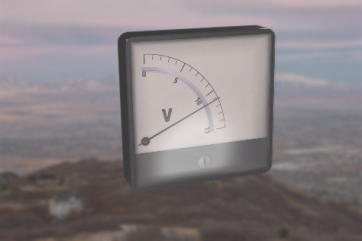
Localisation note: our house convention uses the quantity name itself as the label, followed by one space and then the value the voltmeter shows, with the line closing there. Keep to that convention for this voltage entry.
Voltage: 11 V
